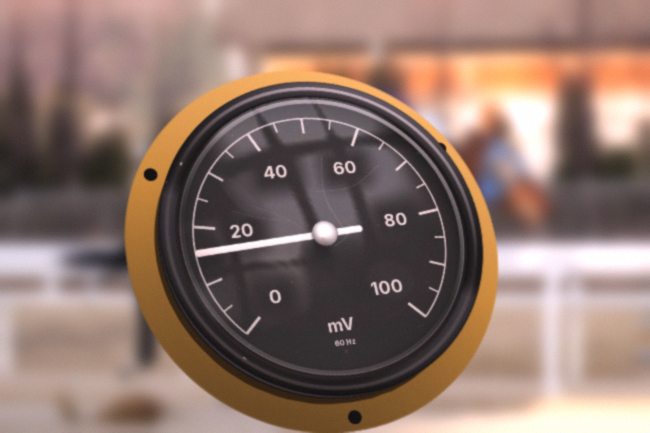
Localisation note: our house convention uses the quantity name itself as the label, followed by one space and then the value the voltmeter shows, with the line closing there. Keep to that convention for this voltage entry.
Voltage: 15 mV
